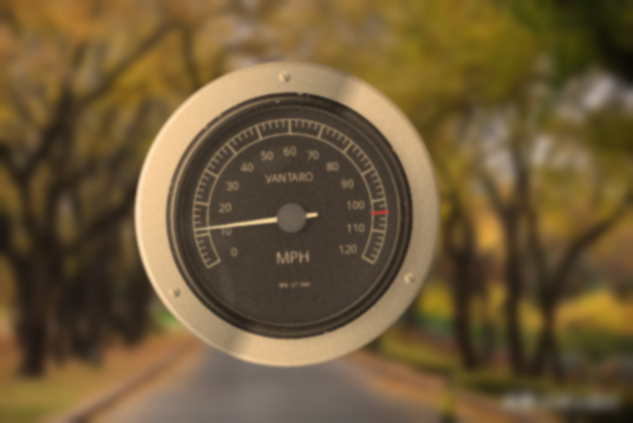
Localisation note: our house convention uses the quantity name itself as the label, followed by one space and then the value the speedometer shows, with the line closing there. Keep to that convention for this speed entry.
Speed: 12 mph
